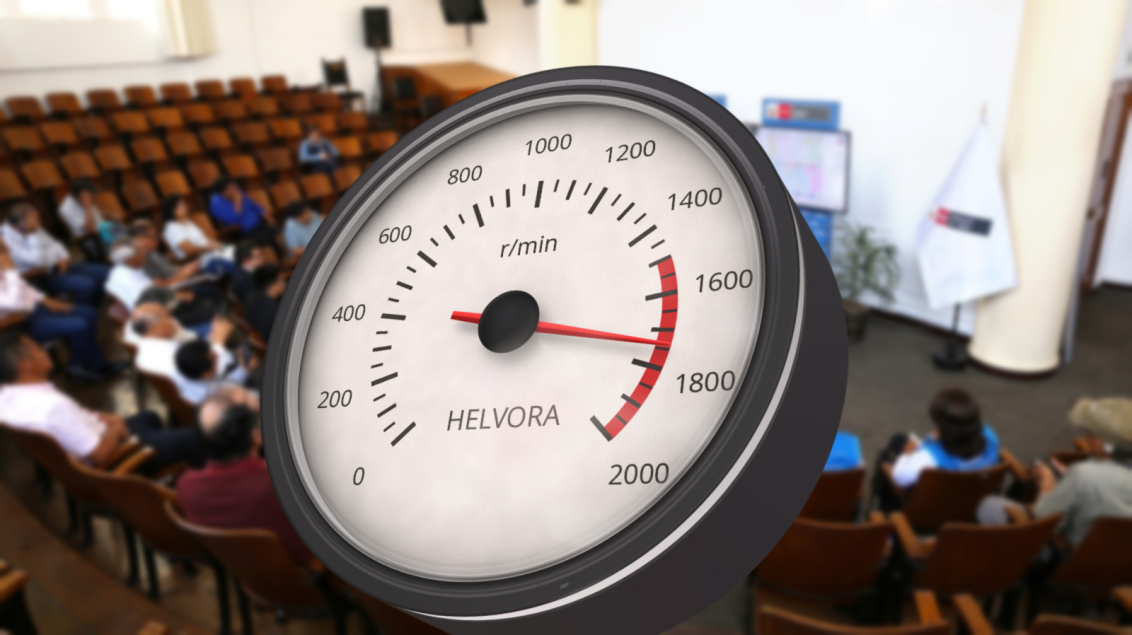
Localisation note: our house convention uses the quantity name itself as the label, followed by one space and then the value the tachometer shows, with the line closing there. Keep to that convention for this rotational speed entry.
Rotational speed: 1750 rpm
